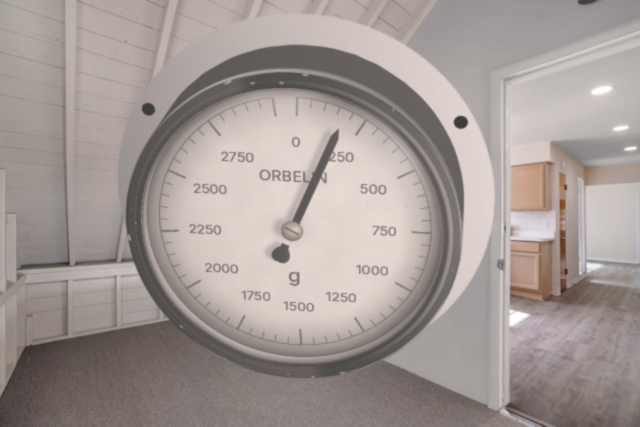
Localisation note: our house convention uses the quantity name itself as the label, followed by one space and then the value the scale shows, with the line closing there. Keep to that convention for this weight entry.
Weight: 175 g
